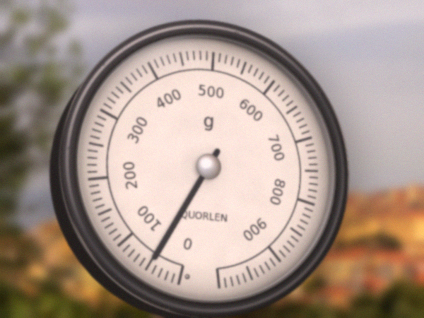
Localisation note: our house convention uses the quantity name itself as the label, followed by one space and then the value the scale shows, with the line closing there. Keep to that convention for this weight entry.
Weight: 50 g
